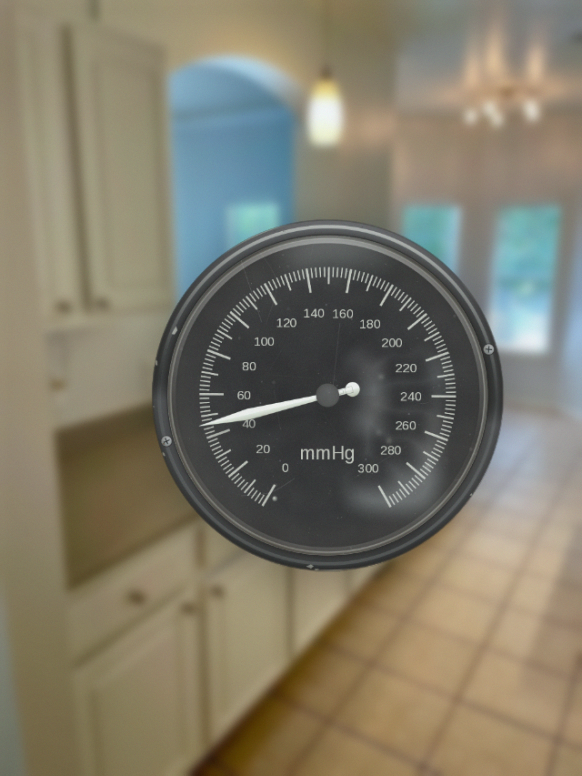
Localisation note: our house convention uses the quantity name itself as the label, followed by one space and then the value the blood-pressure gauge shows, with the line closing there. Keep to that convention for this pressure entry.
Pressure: 46 mmHg
